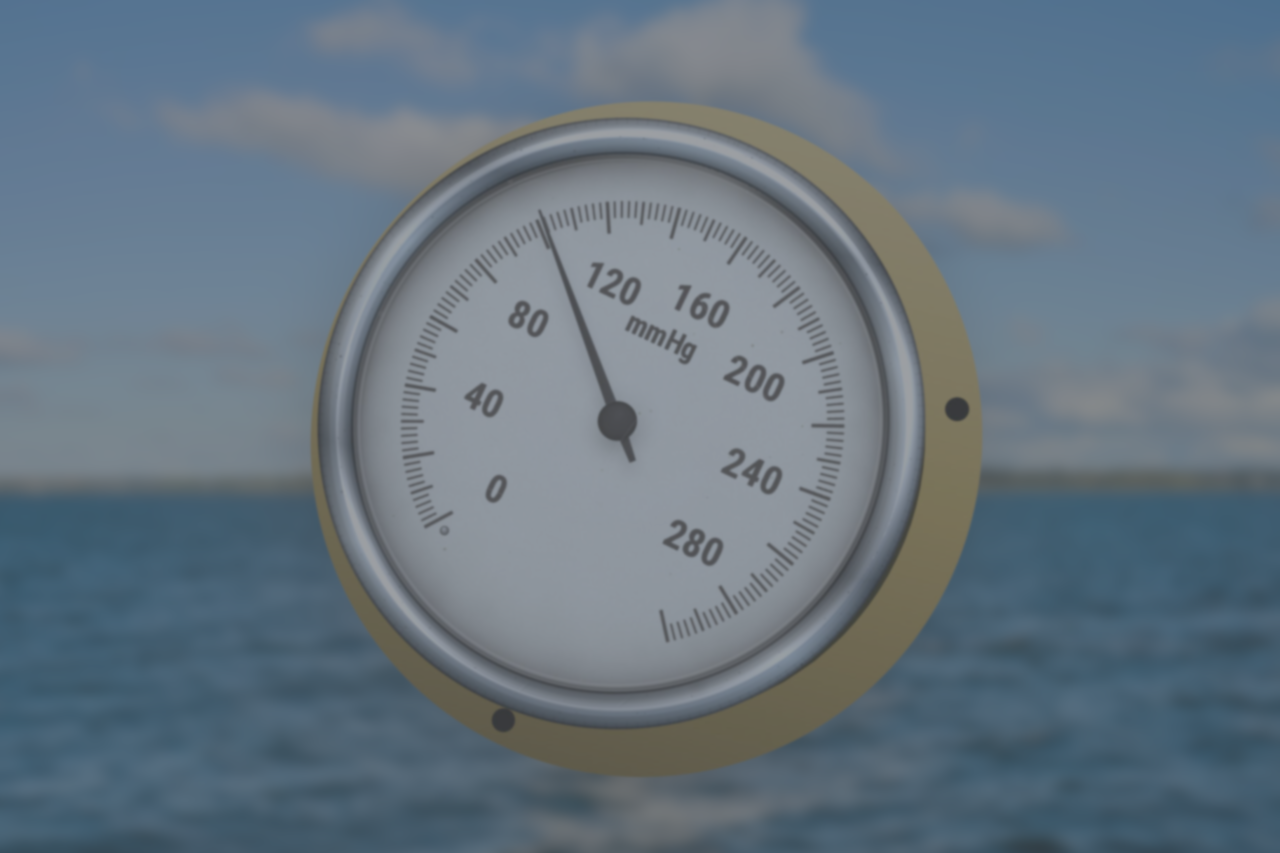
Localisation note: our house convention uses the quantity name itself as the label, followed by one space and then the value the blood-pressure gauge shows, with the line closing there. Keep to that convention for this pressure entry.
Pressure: 102 mmHg
